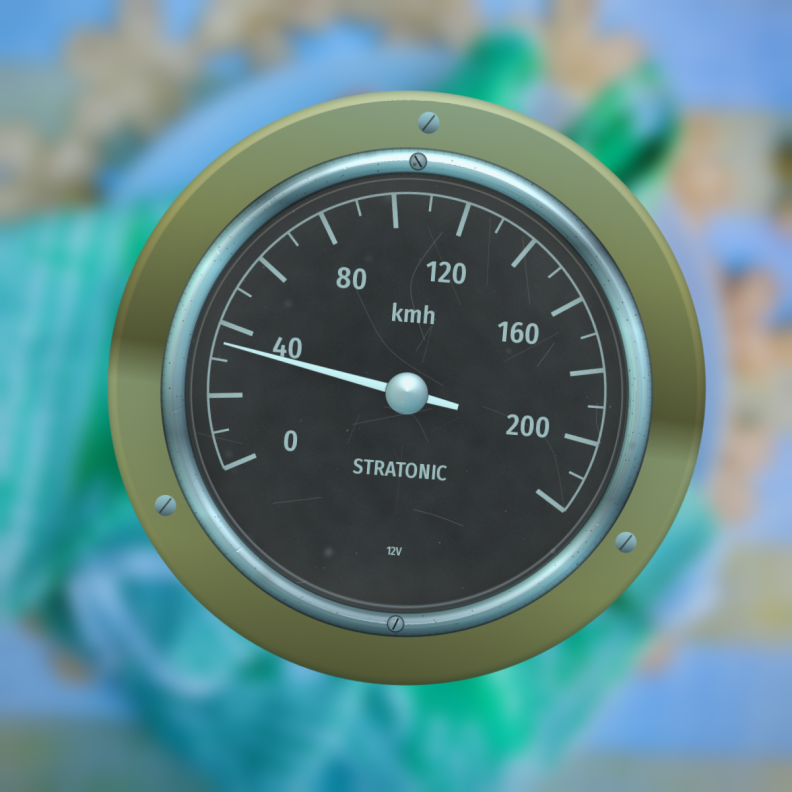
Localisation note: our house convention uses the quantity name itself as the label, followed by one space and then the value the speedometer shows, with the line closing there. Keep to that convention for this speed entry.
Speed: 35 km/h
